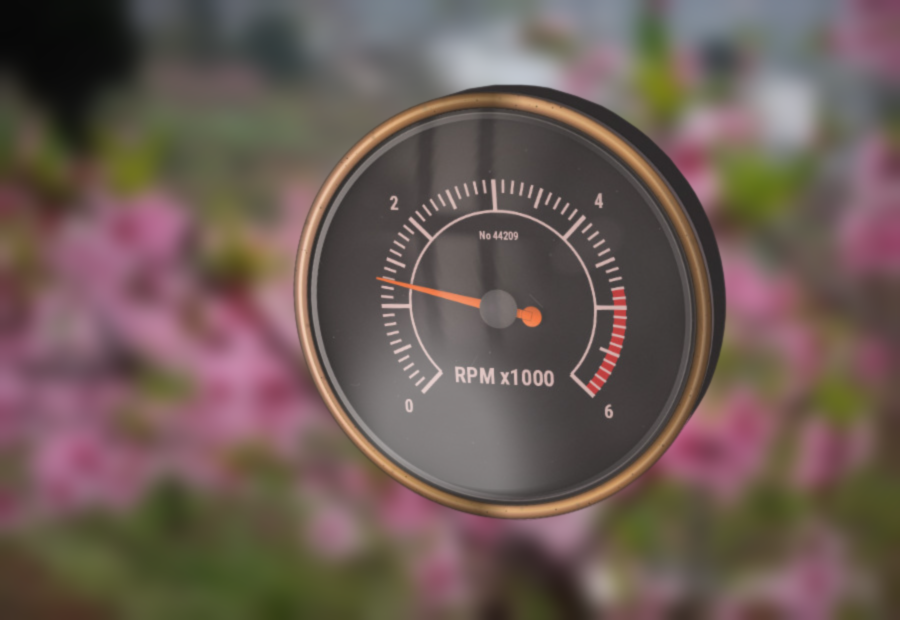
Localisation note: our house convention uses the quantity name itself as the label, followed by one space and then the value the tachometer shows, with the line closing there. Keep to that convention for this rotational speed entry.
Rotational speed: 1300 rpm
